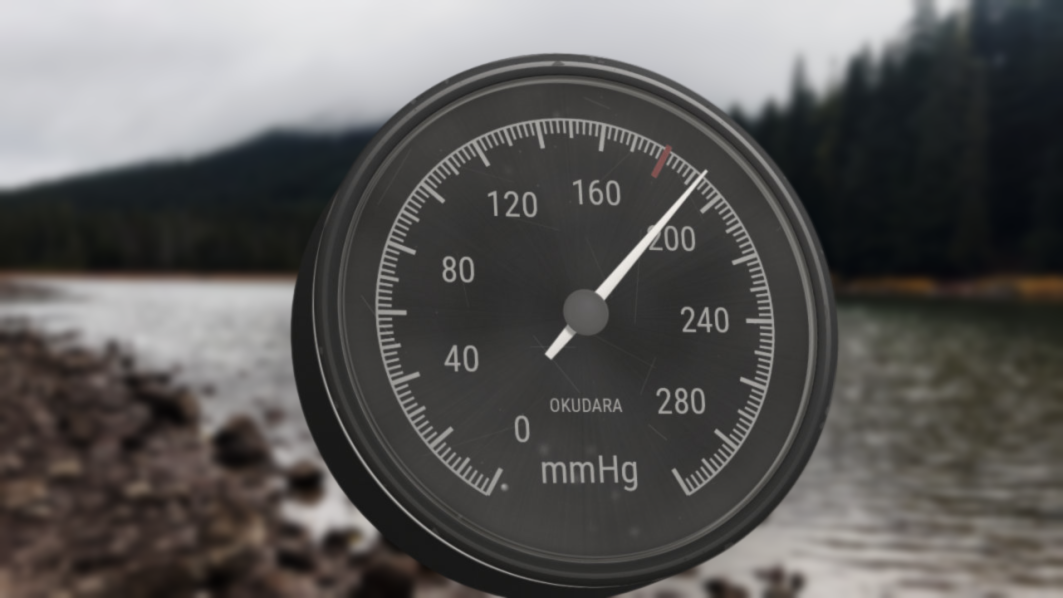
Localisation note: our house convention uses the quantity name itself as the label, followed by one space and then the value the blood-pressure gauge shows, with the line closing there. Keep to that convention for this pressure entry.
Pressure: 192 mmHg
